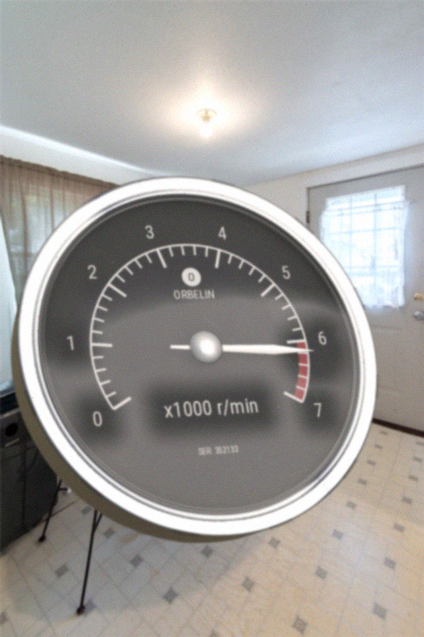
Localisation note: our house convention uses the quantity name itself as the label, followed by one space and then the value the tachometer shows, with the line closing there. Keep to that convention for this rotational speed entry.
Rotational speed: 6200 rpm
